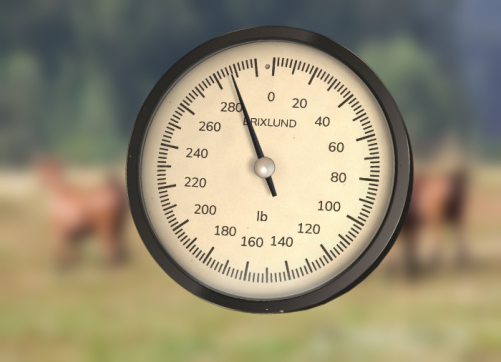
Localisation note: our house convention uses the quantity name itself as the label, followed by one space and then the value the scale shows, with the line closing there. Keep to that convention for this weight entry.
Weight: 288 lb
